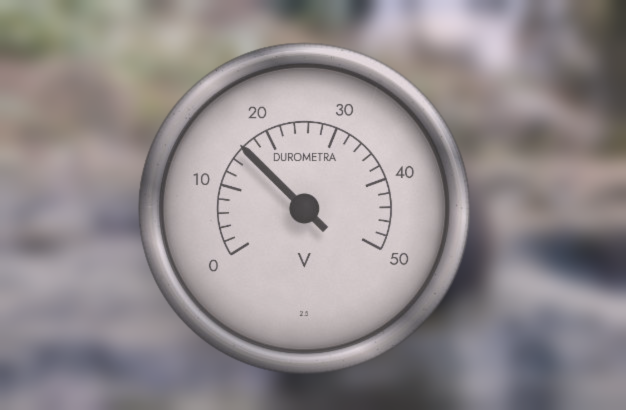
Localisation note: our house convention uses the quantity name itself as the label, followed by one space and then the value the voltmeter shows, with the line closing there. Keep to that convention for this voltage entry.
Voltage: 16 V
